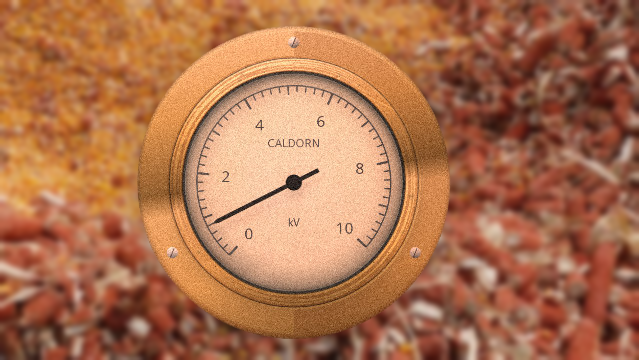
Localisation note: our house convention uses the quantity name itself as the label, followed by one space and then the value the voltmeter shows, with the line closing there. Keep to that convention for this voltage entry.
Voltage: 0.8 kV
